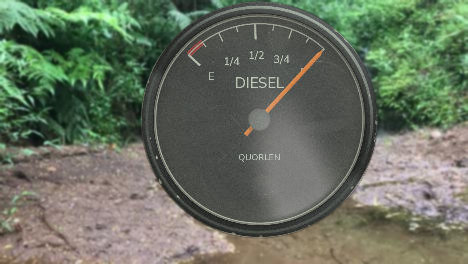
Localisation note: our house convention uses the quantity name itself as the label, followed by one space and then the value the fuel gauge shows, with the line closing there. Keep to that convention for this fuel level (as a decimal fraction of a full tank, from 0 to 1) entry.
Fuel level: 1
